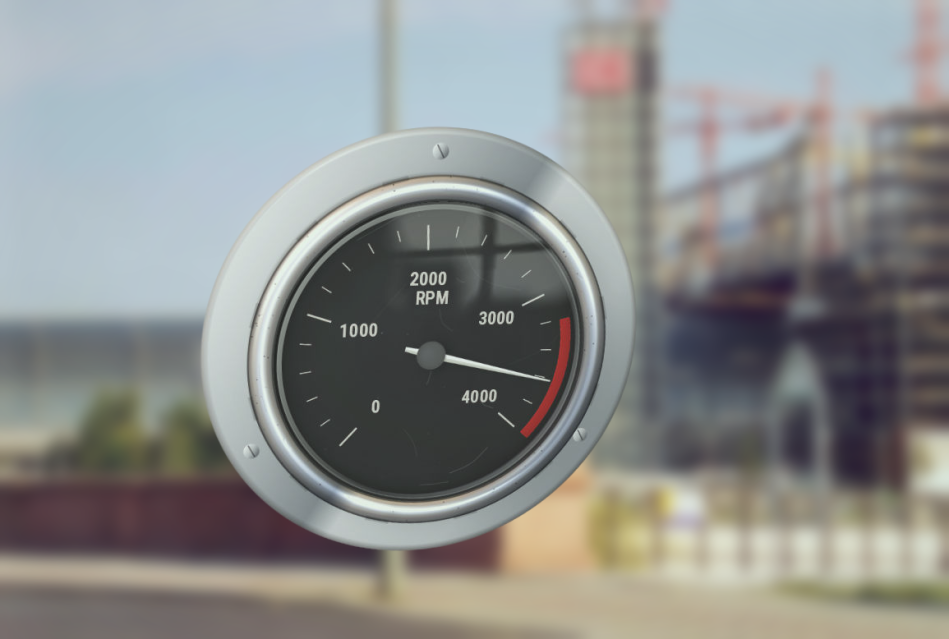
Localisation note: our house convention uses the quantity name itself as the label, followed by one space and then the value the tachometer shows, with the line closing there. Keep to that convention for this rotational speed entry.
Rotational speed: 3600 rpm
